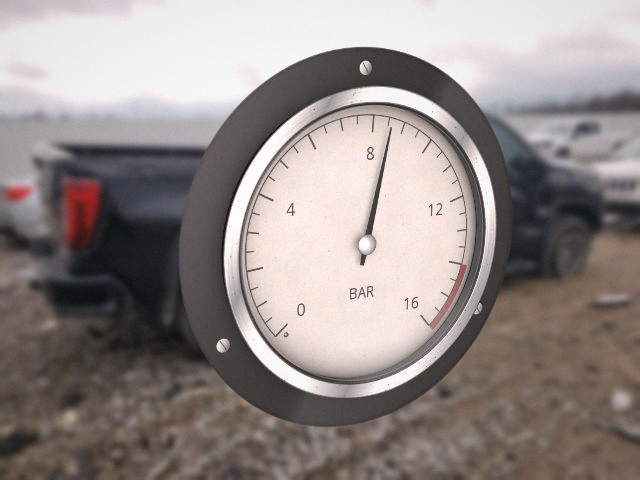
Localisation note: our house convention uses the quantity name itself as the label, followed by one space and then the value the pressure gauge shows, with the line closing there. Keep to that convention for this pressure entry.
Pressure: 8.5 bar
